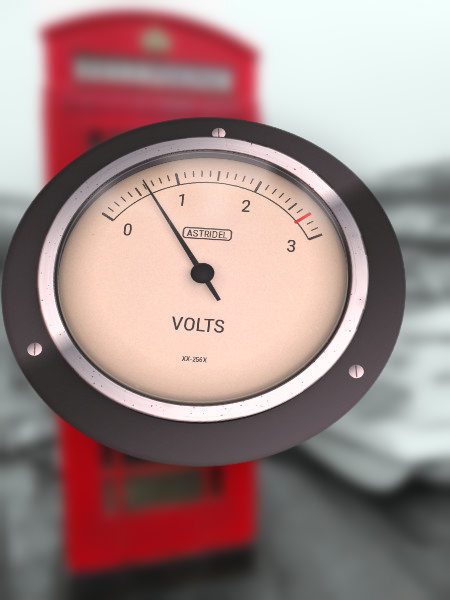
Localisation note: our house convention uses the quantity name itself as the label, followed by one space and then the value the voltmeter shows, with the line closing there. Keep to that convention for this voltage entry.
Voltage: 0.6 V
